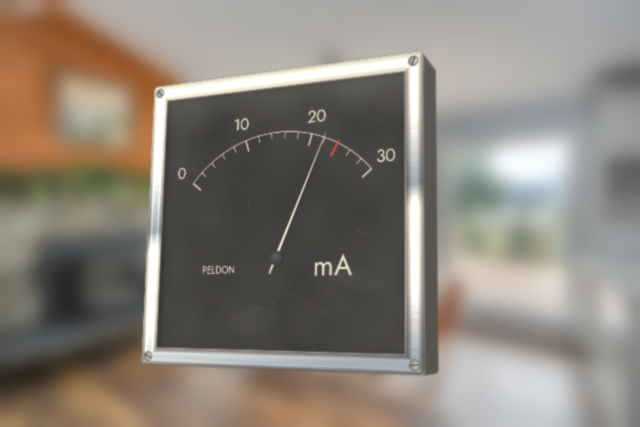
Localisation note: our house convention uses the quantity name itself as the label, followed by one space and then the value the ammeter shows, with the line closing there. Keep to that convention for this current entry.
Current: 22 mA
